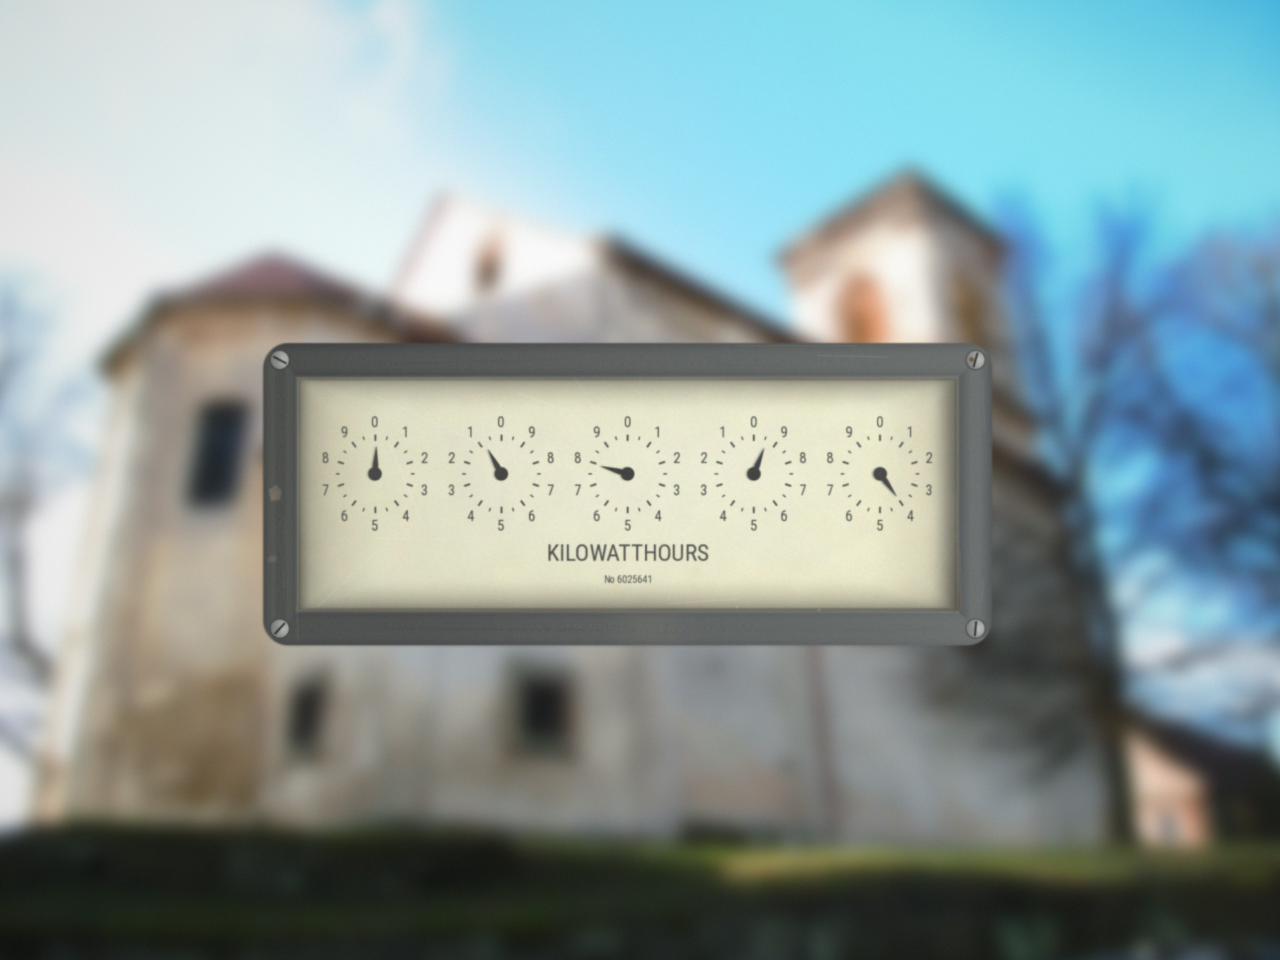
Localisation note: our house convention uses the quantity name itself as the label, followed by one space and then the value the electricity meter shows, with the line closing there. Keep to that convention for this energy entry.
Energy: 794 kWh
